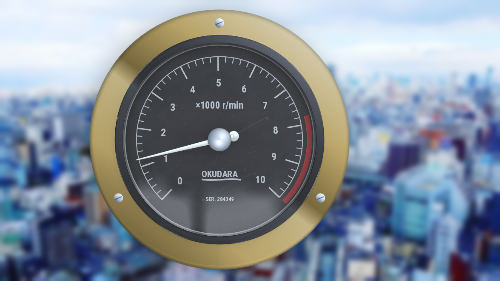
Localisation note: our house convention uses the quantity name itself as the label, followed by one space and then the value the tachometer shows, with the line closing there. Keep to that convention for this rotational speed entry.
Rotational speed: 1200 rpm
